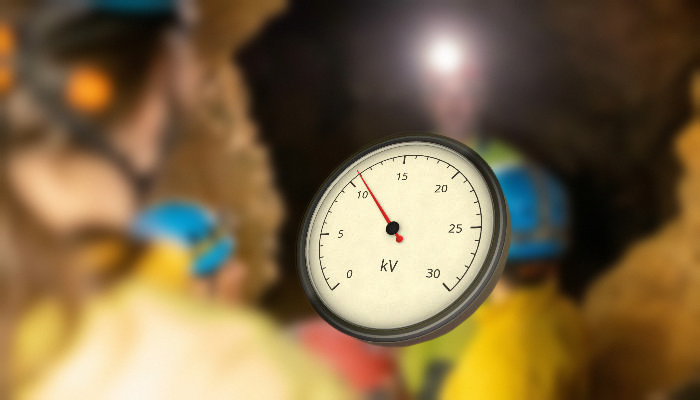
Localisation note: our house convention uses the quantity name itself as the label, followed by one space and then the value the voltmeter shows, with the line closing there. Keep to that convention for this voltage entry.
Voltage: 11 kV
